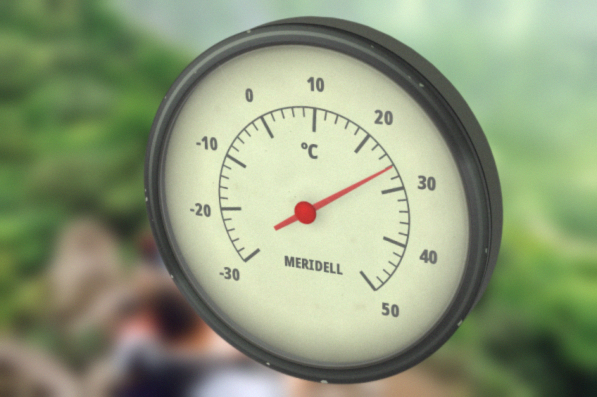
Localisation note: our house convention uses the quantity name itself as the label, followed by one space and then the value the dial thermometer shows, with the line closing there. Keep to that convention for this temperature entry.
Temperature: 26 °C
